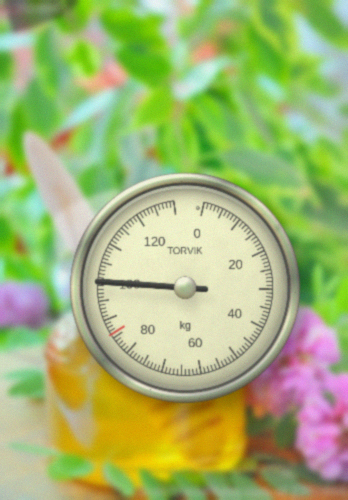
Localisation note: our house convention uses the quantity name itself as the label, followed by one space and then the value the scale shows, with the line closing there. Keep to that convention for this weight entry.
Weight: 100 kg
